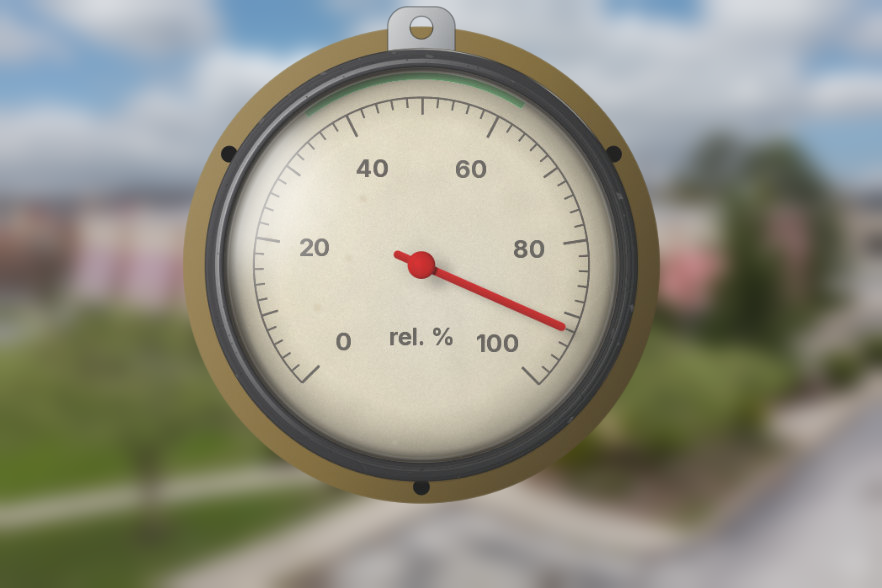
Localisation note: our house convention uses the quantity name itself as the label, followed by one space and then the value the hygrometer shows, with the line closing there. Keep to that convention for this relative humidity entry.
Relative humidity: 92 %
